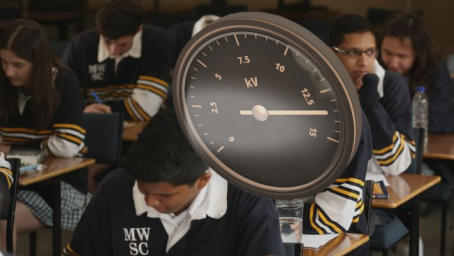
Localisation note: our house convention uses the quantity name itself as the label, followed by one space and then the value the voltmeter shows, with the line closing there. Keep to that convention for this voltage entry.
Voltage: 13.5 kV
